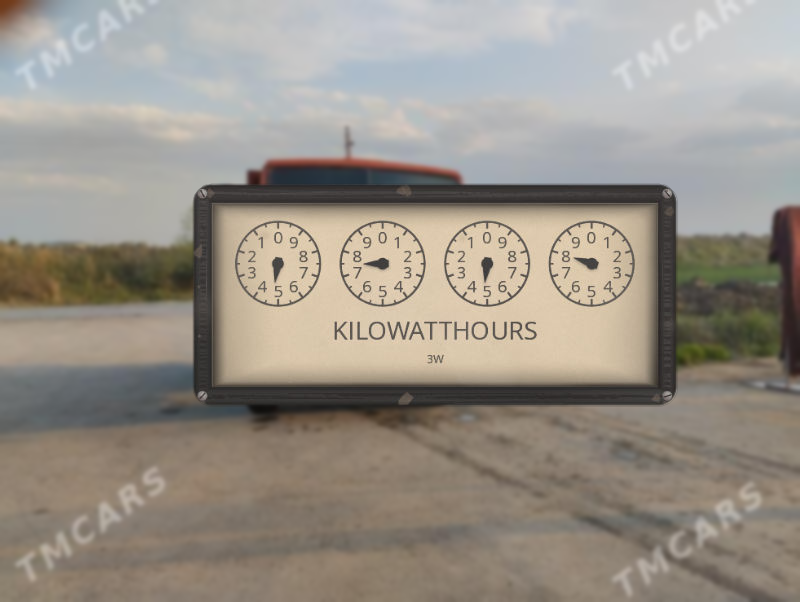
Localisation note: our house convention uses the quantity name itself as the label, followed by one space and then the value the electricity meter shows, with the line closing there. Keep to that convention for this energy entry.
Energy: 4748 kWh
